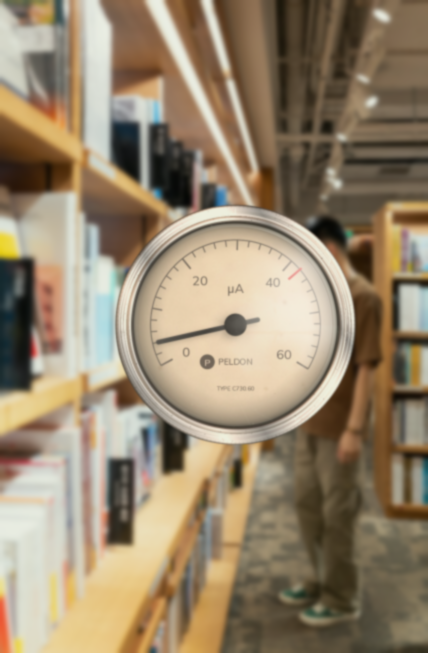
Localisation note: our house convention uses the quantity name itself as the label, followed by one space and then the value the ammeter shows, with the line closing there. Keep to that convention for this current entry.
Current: 4 µA
